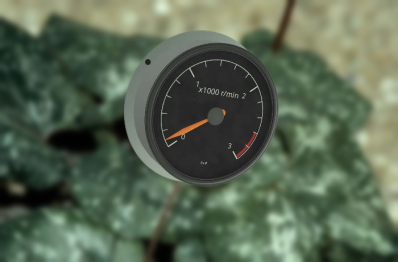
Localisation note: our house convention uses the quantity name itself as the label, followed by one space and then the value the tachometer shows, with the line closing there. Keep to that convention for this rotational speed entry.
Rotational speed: 100 rpm
